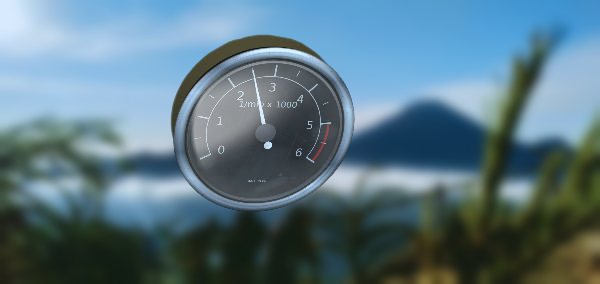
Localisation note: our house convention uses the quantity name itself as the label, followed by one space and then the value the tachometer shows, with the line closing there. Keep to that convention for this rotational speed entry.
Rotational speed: 2500 rpm
